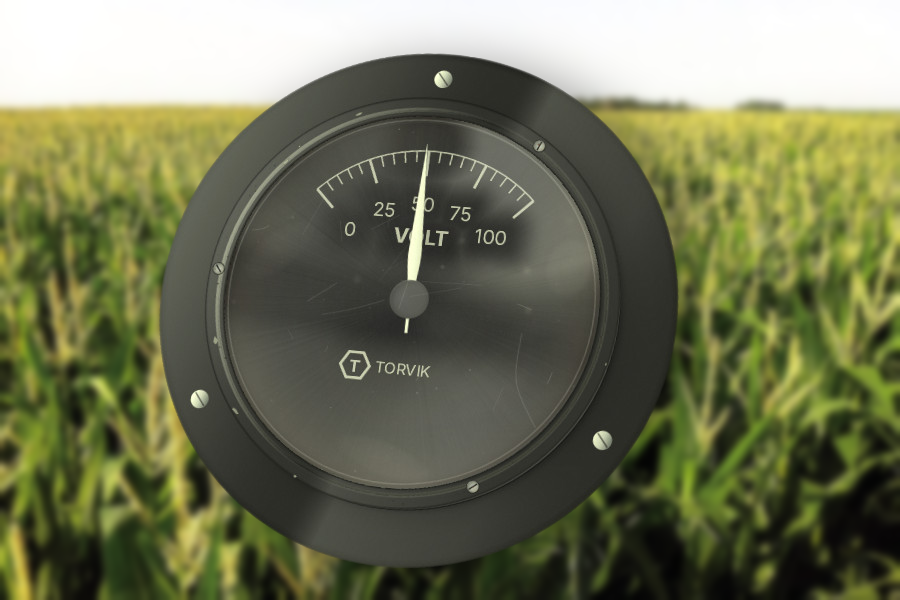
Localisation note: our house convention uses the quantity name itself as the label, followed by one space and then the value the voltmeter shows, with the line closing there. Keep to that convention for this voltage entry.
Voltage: 50 V
